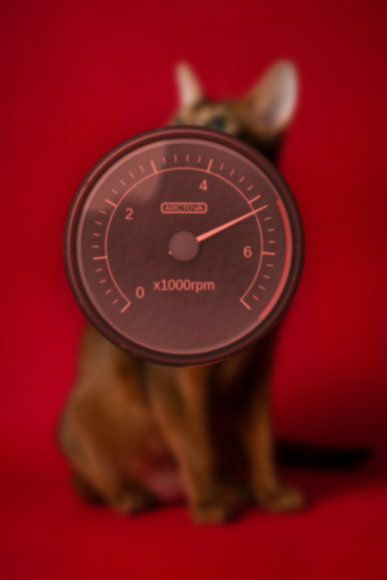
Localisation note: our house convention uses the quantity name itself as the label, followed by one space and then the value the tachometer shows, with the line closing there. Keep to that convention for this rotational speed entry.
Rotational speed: 5200 rpm
